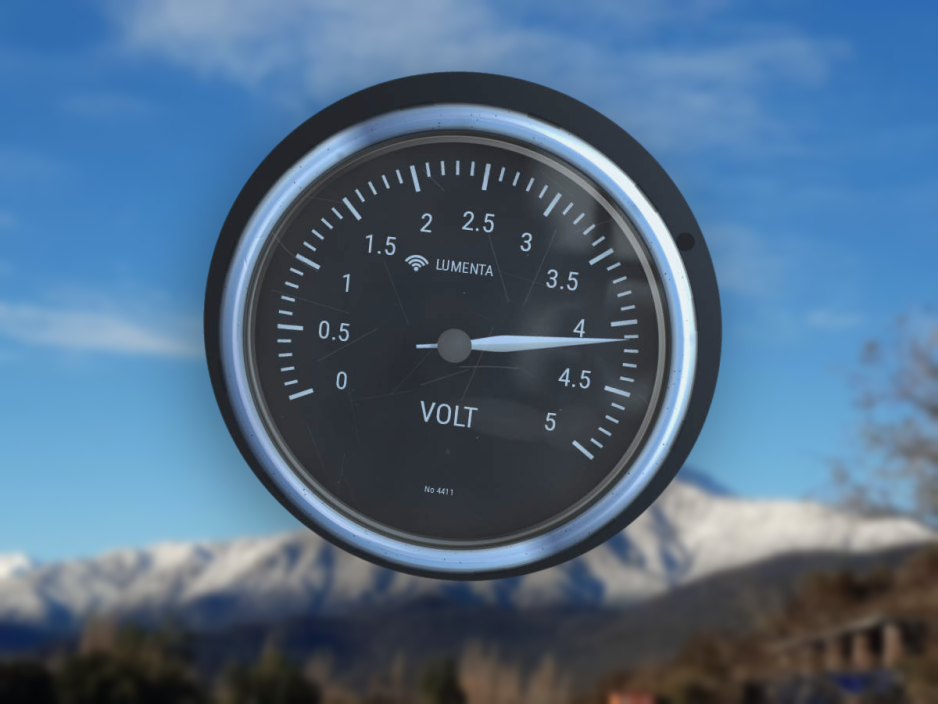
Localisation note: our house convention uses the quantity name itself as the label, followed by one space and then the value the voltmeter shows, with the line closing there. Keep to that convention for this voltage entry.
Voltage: 4.1 V
